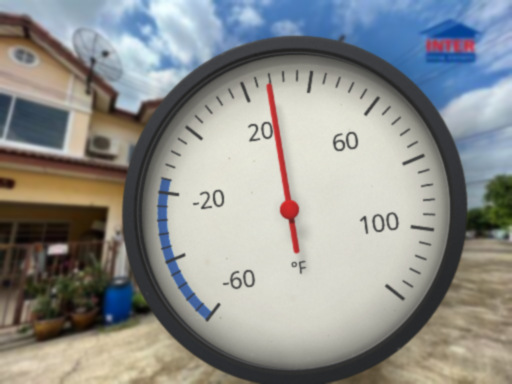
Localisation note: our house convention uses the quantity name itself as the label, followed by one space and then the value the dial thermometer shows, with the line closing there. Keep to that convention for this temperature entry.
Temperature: 28 °F
